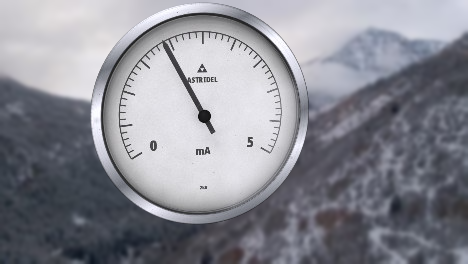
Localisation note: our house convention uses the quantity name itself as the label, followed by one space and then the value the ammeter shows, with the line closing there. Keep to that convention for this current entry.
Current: 1.9 mA
